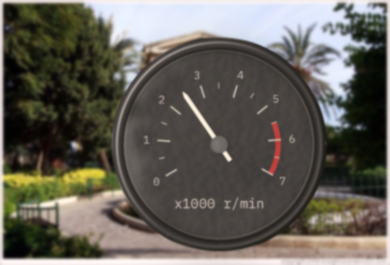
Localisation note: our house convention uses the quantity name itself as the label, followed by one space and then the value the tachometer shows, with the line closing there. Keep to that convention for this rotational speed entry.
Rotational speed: 2500 rpm
